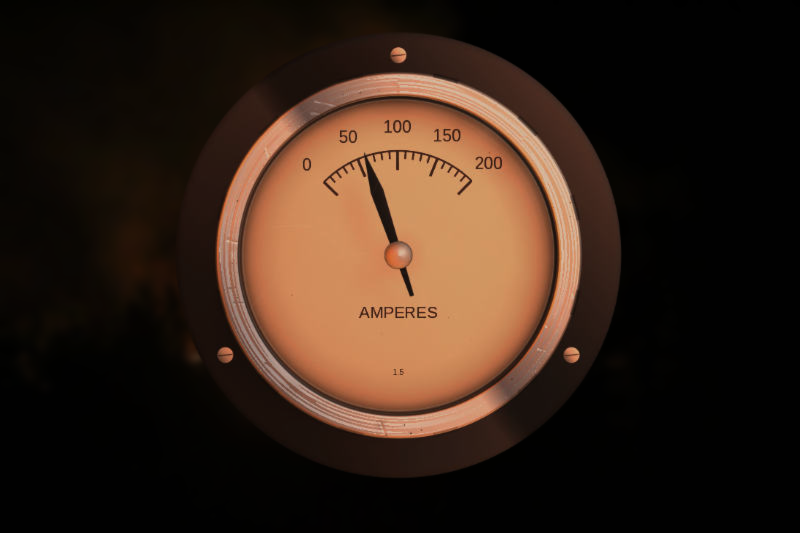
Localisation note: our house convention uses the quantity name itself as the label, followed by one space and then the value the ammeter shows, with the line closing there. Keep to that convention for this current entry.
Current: 60 A
